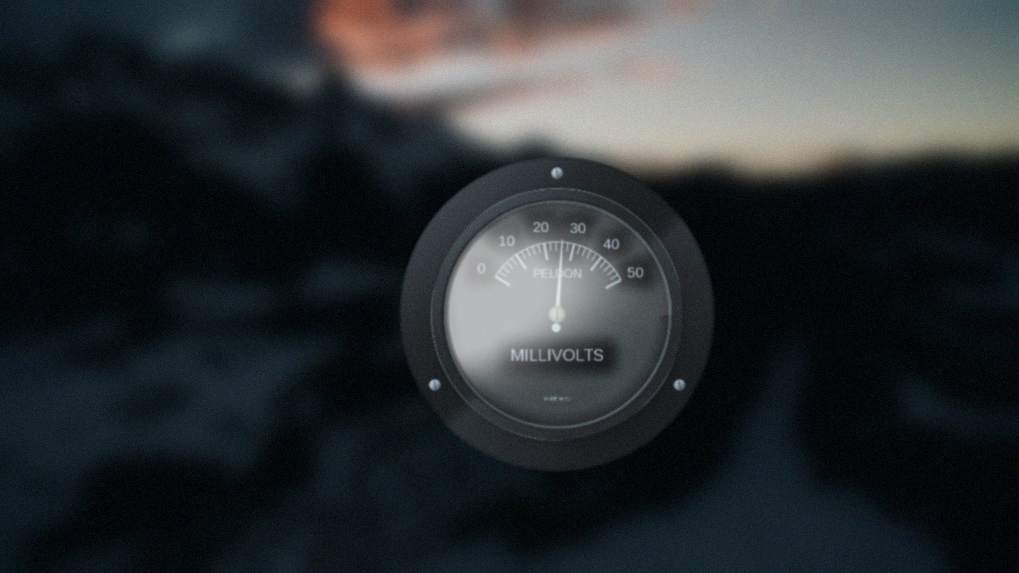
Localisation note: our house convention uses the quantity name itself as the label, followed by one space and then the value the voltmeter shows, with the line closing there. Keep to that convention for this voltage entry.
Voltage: 26 mV
